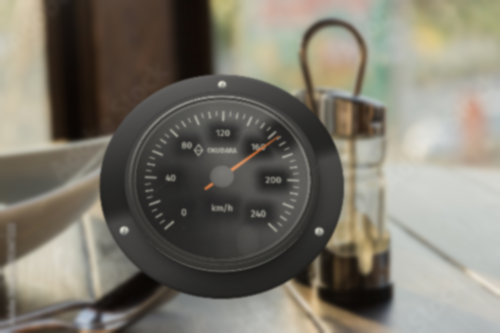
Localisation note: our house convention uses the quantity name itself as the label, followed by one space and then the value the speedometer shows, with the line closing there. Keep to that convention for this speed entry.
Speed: 165 km/h
